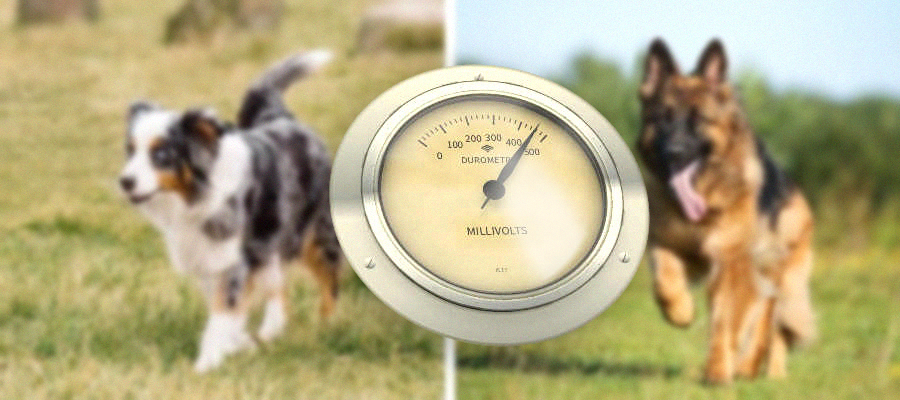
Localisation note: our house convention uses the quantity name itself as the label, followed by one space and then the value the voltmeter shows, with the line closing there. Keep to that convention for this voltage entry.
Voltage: 460 mV
